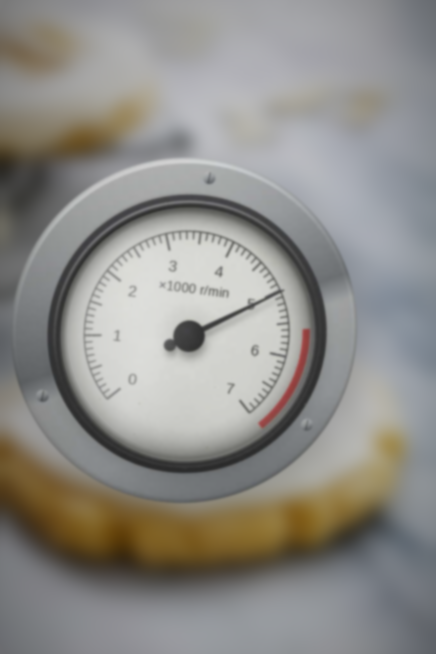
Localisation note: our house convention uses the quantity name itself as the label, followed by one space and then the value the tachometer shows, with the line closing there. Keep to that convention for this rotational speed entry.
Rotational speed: 5000 rpm
